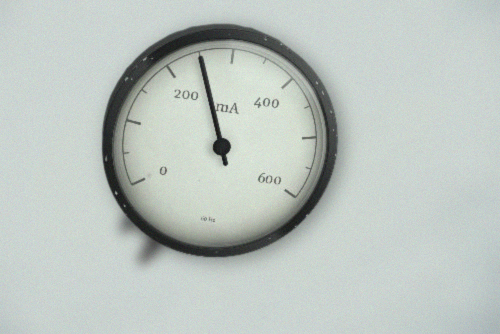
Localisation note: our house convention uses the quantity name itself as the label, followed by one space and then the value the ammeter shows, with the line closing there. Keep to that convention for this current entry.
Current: 250 mA
